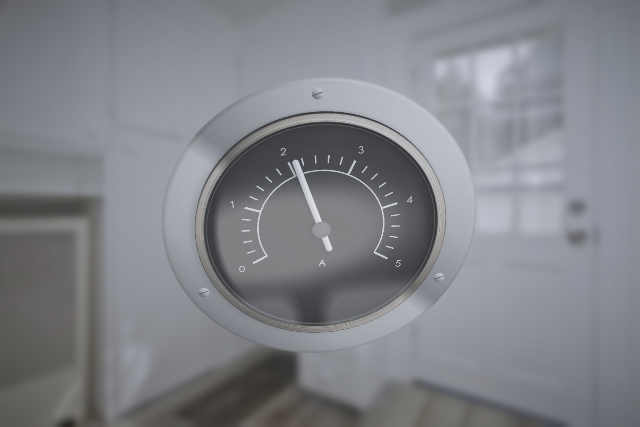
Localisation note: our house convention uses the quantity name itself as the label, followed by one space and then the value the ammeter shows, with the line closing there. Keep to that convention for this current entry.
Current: 2.1 A
